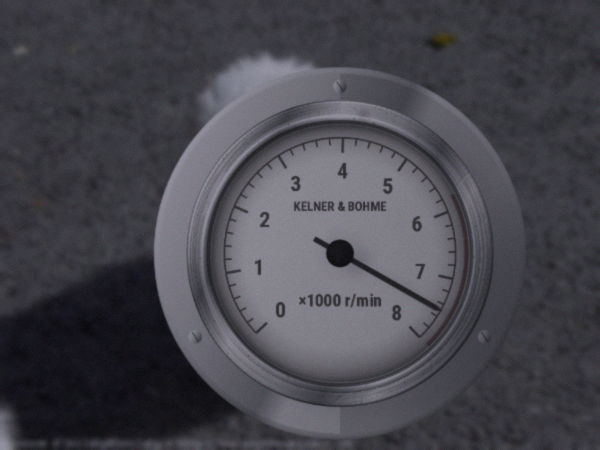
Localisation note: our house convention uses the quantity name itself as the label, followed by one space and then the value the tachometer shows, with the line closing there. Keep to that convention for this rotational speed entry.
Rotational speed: 7500 rpm
